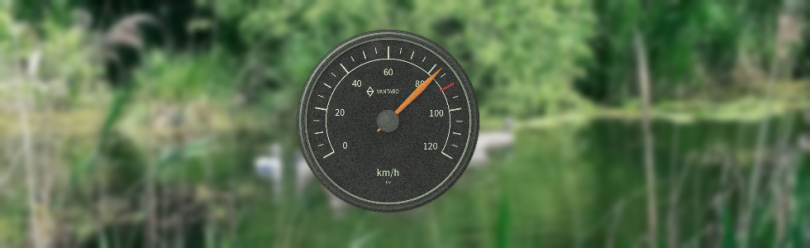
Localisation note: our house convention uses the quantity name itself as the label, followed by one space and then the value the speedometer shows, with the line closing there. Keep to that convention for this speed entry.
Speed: 82.5 km/h
